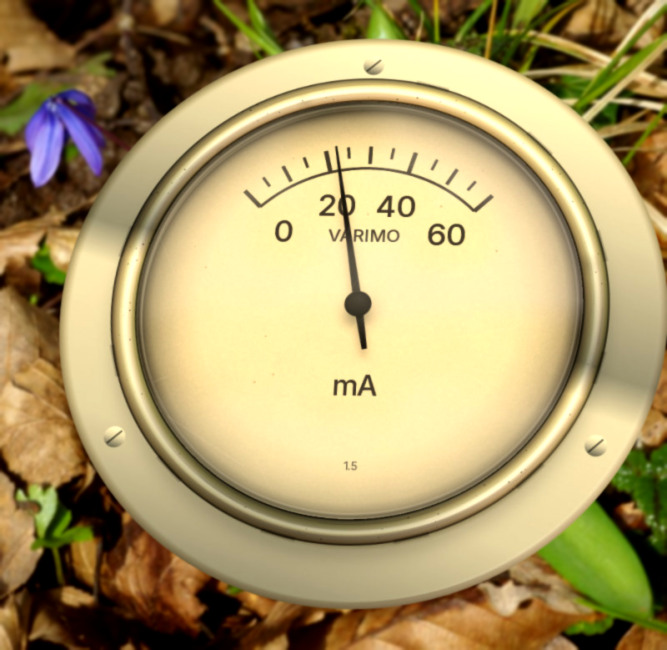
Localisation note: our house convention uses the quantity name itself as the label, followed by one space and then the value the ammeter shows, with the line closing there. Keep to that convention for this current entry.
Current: 22.5 mA
